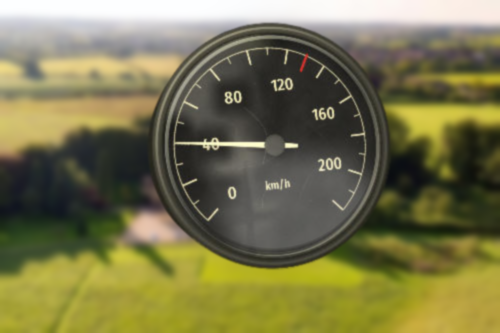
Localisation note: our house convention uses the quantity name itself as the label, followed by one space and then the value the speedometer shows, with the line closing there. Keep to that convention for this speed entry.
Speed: 40 km/h
